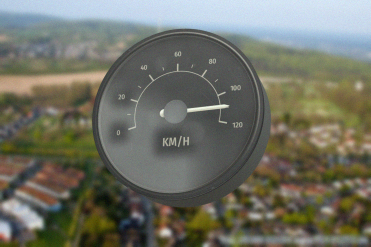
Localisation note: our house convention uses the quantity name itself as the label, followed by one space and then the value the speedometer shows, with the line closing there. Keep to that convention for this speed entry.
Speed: 110 km/h
